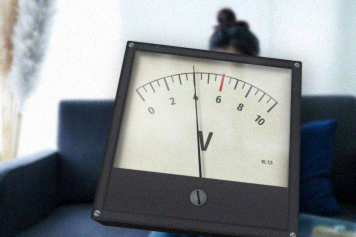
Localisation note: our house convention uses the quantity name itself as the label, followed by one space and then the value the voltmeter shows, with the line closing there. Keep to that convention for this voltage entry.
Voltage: 4 V
